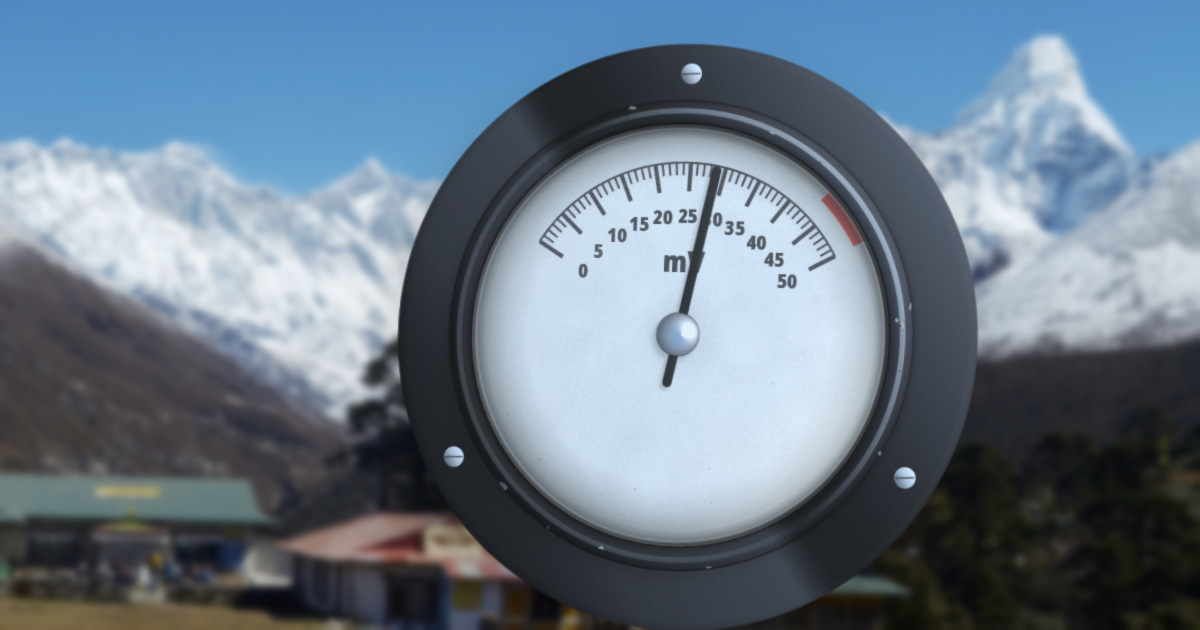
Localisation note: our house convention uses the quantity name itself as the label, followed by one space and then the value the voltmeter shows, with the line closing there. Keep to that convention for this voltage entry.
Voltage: 29 mV
